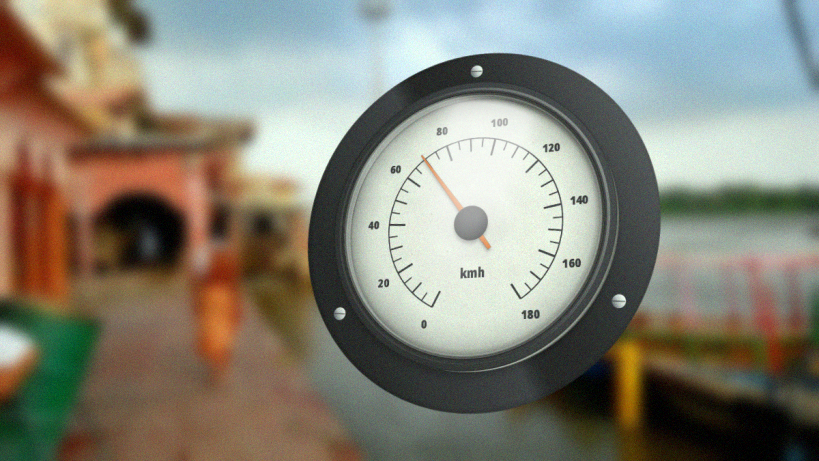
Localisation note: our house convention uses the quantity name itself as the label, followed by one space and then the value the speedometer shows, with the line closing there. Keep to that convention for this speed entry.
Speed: 70 km/h
